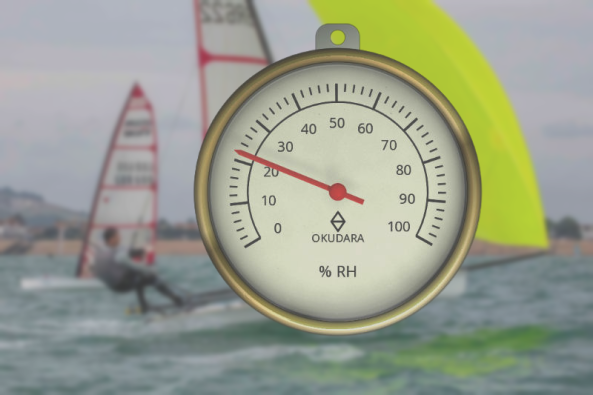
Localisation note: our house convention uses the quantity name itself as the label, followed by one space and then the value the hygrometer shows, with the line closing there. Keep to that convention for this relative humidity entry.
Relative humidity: 22 %
